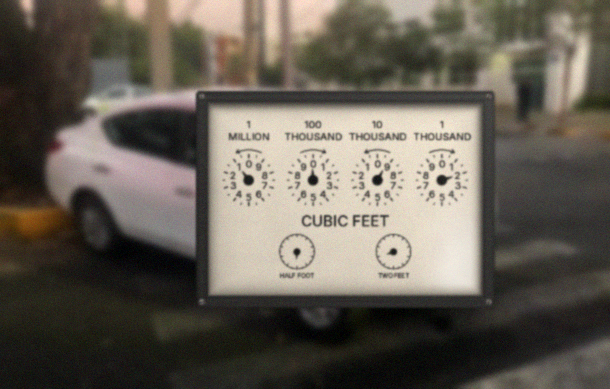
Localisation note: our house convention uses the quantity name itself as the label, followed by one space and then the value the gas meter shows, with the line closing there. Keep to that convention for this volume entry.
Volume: 99200 ft³
